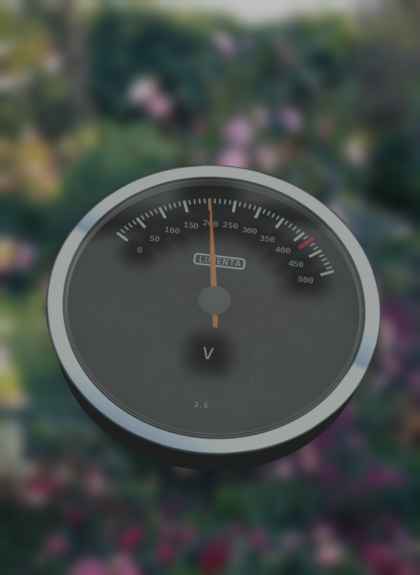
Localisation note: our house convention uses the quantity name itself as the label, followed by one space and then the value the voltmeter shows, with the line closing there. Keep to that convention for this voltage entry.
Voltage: 200 V
